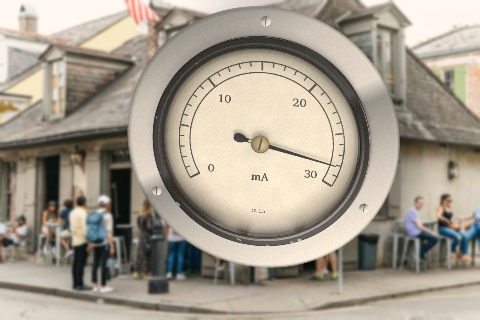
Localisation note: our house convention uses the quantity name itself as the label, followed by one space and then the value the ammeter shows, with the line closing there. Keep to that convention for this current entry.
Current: 28 mA
